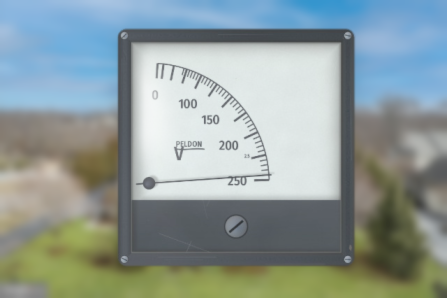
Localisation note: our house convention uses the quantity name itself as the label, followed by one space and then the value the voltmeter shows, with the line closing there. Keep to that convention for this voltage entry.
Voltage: 245 V
